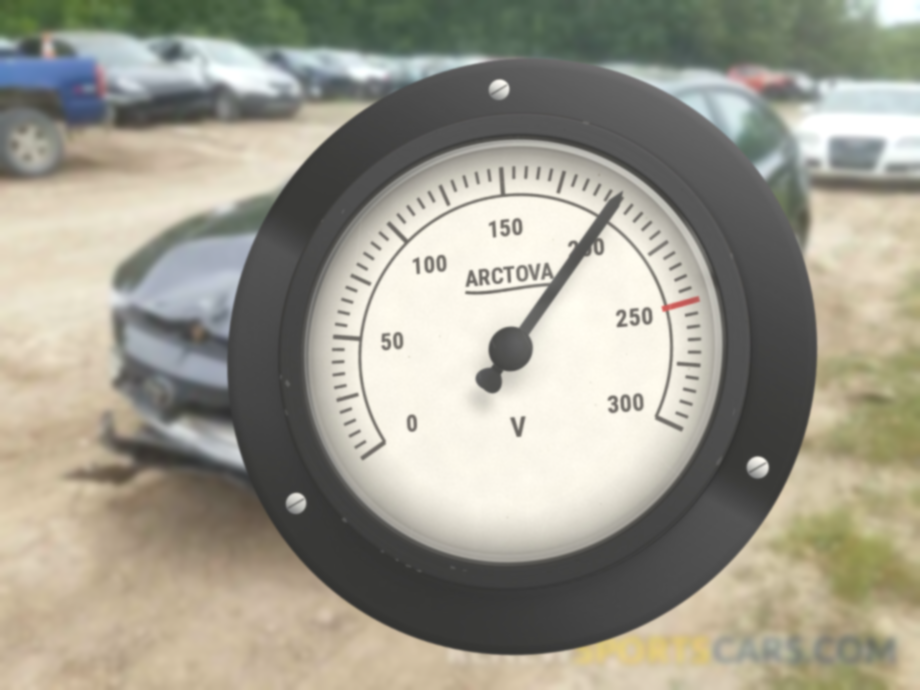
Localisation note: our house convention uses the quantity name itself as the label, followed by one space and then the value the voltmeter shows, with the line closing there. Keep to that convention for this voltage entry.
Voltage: 200 V
